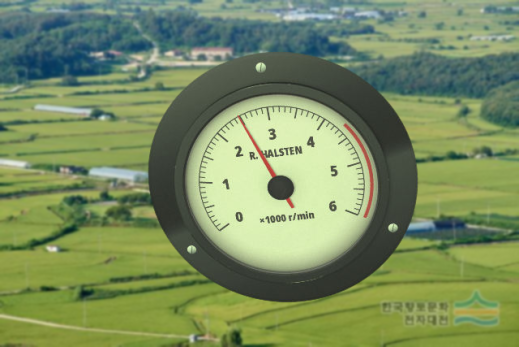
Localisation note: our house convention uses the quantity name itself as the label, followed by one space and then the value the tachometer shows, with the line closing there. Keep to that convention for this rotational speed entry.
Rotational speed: 2500 rpm
